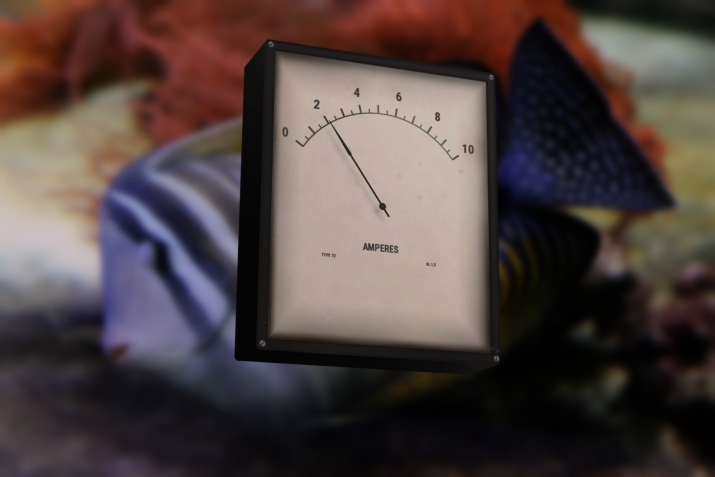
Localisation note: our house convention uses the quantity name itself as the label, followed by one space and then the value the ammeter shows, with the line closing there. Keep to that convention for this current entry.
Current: 2 A
